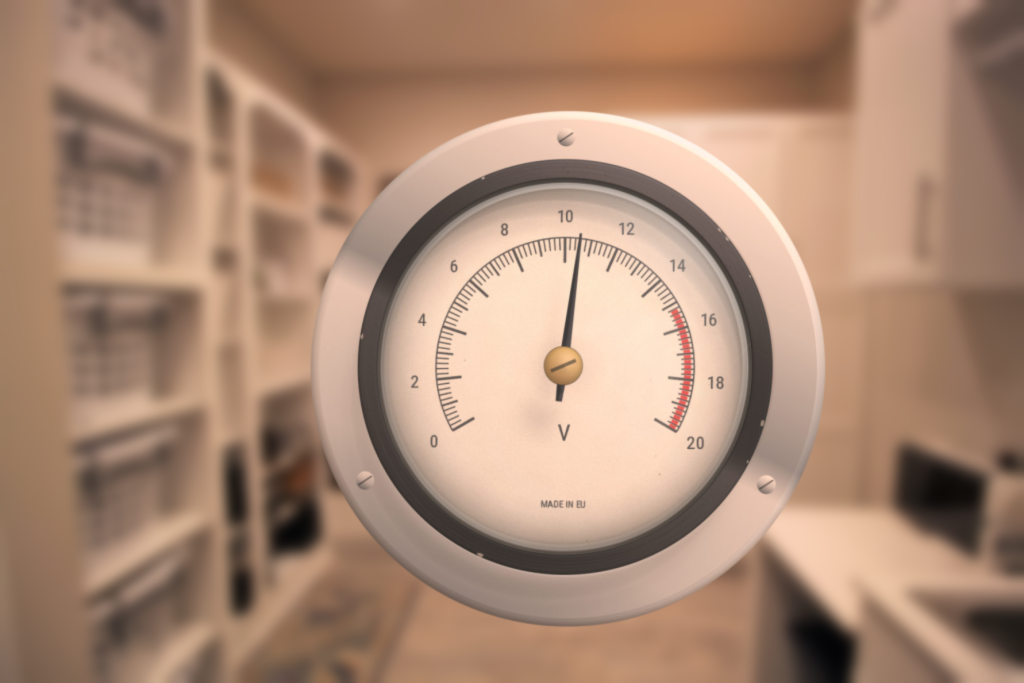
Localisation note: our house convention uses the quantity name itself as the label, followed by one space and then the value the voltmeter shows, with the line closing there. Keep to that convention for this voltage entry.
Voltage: 10.6 V
